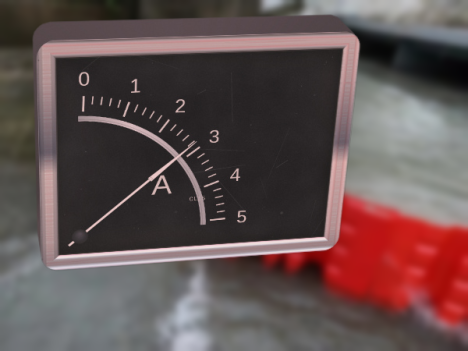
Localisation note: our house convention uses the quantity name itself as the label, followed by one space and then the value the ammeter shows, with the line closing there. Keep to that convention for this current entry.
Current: 2.8 A
